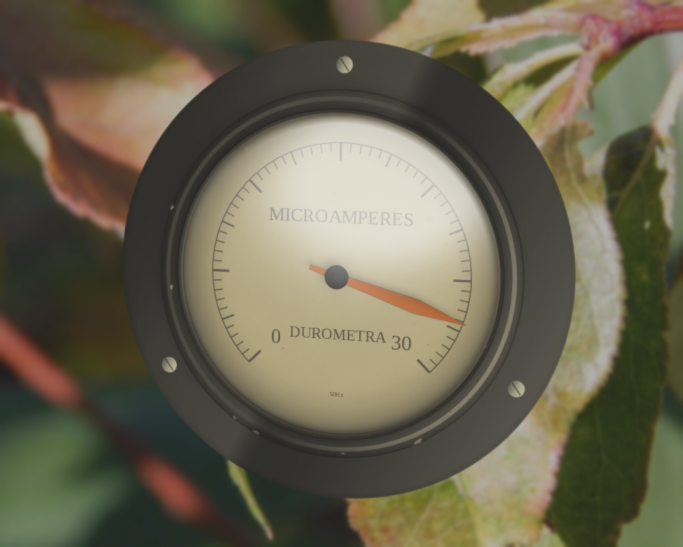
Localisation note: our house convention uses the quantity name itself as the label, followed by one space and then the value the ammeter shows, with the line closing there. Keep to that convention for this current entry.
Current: 27 µA
